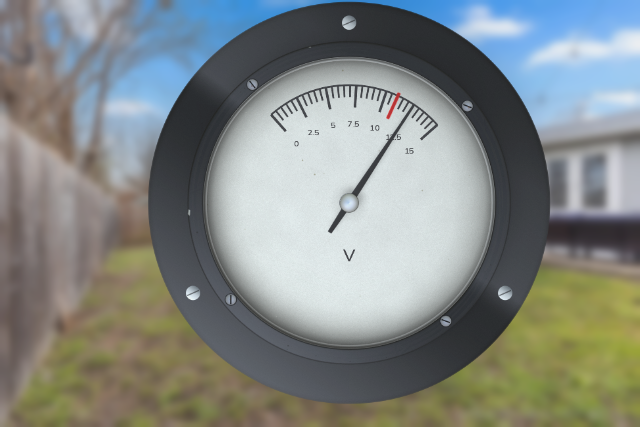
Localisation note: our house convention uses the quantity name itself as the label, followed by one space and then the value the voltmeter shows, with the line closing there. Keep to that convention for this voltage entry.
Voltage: 12.5 V
